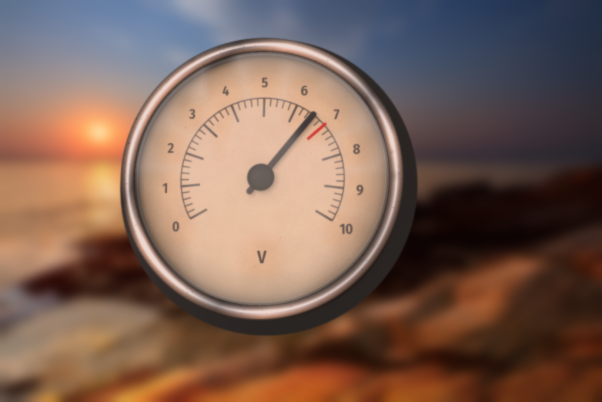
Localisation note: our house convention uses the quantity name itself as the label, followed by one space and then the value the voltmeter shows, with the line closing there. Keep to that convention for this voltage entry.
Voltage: 6.6 V
